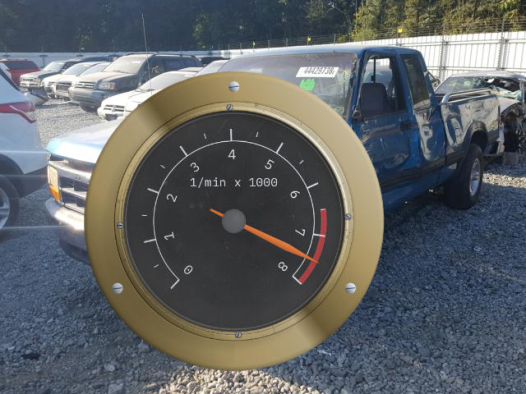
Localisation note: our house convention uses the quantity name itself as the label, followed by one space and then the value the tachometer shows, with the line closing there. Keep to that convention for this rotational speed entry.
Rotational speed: 7500 rpm
